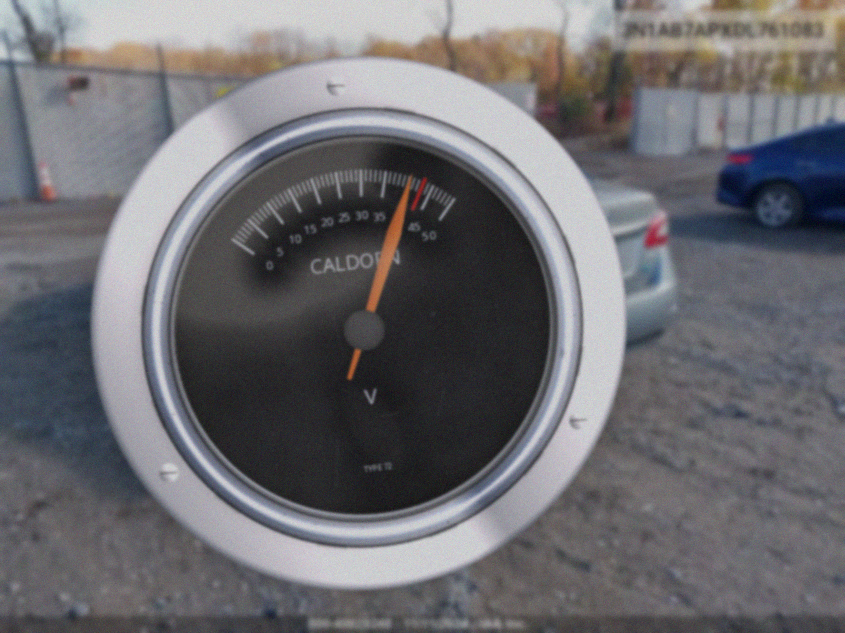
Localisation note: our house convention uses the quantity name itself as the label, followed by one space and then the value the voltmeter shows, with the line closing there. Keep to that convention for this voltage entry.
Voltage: 40 V
